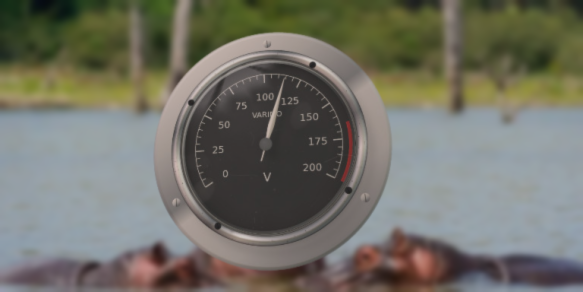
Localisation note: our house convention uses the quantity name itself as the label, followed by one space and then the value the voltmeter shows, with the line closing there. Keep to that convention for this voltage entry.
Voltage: 115 V
